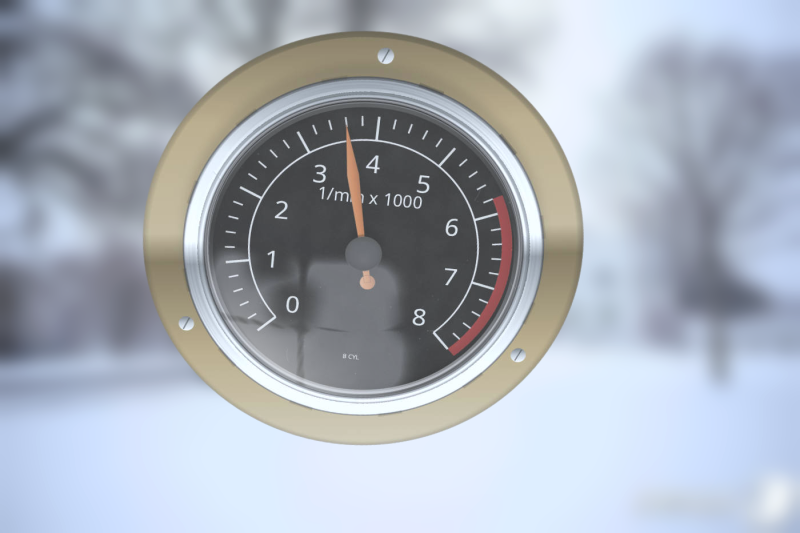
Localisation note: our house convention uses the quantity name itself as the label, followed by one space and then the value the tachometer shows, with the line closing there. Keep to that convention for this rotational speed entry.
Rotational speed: 3600 rpm
